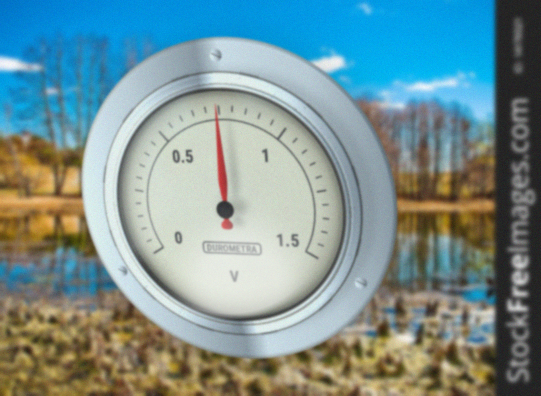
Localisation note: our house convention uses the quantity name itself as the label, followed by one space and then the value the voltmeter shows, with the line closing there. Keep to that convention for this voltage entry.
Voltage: 0.75 V
